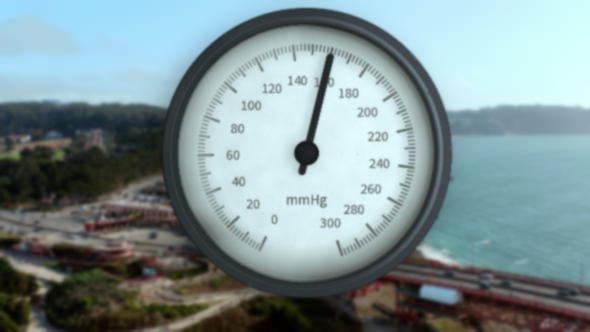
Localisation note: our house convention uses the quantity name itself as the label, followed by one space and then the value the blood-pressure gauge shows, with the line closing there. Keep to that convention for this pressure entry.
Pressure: 160 mmHg
